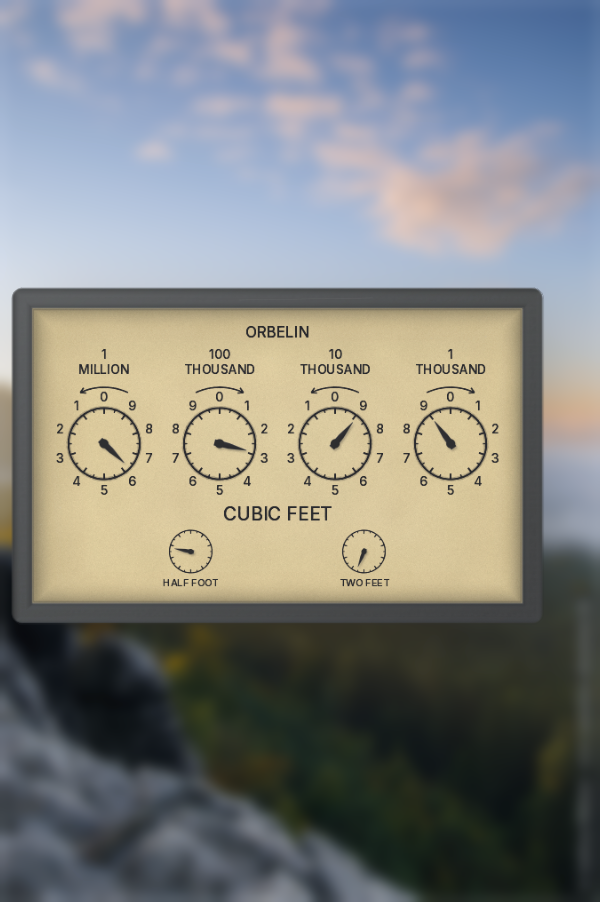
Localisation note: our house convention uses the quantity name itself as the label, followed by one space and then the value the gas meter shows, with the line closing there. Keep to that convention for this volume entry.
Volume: 628900 ft³
